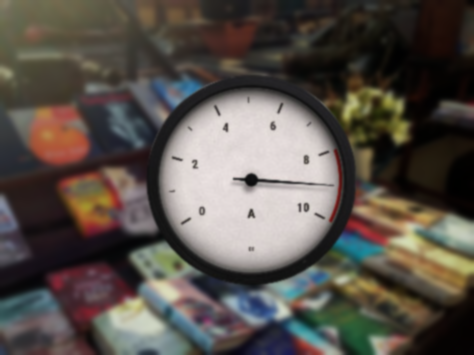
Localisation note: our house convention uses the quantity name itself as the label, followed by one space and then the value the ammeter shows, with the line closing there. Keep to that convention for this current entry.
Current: 9 A
